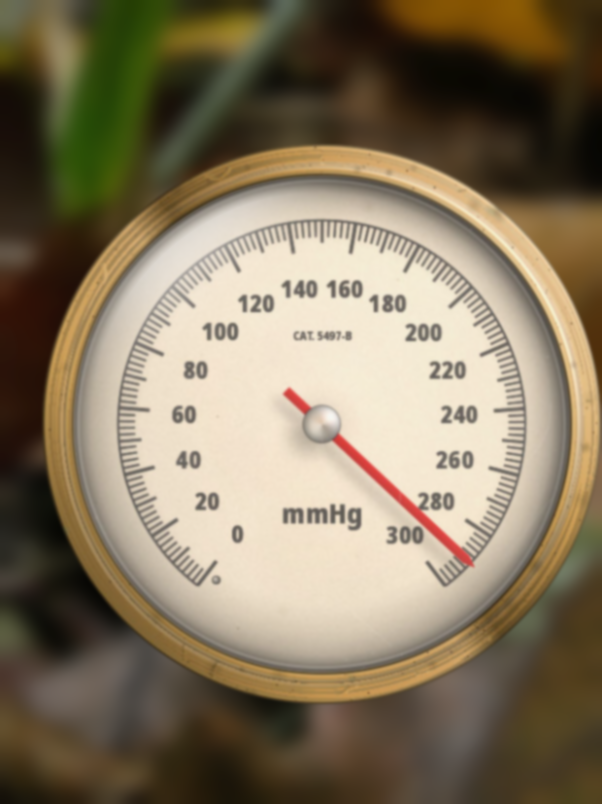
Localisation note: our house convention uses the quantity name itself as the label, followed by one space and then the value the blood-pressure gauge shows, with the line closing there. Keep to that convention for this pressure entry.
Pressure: 290 mmHg
